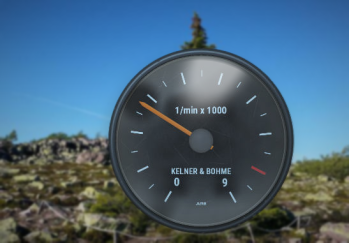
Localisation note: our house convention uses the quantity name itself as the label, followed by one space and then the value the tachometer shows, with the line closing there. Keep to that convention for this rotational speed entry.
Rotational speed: 2750 rpm
